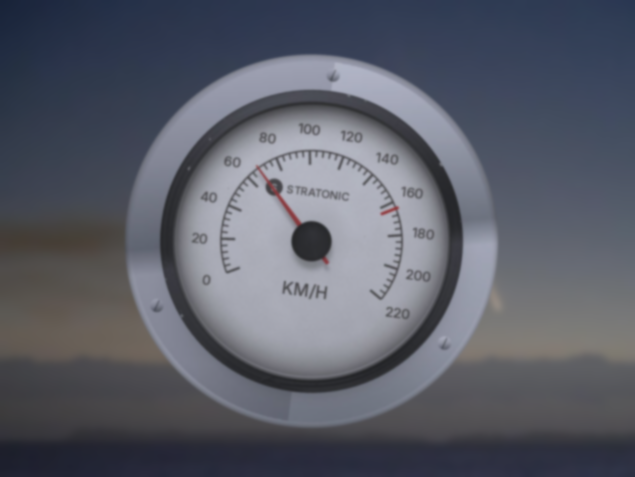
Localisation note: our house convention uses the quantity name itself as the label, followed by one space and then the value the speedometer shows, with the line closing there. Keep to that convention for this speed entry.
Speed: 68 km/h
